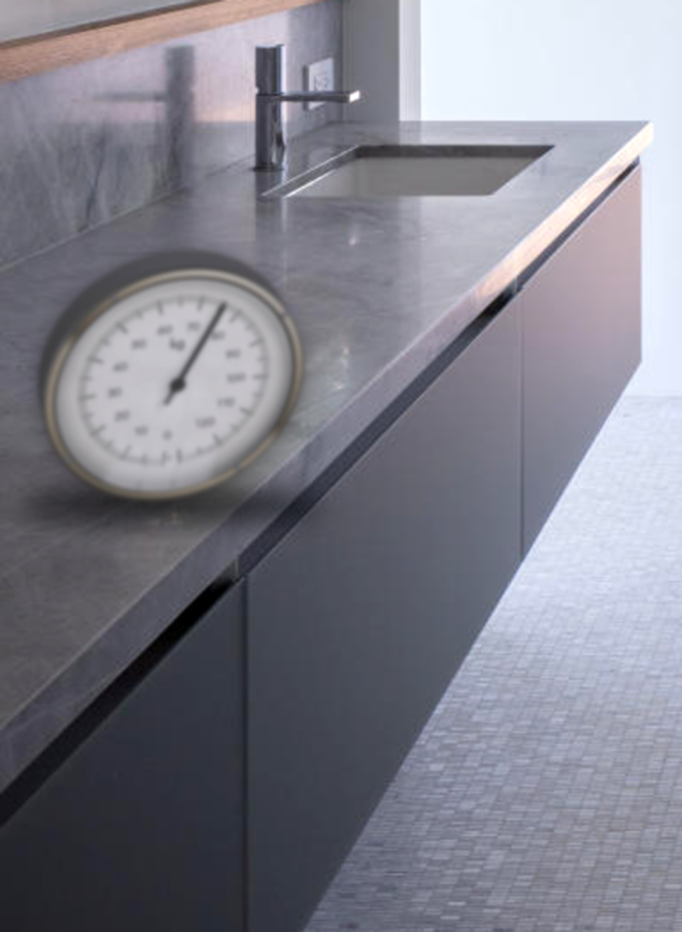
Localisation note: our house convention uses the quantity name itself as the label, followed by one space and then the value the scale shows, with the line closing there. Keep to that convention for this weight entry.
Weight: 75 kg
